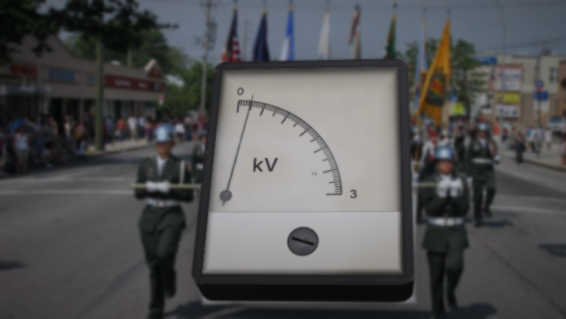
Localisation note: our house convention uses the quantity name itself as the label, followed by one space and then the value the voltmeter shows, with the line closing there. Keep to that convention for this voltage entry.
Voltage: 0.25 kV
